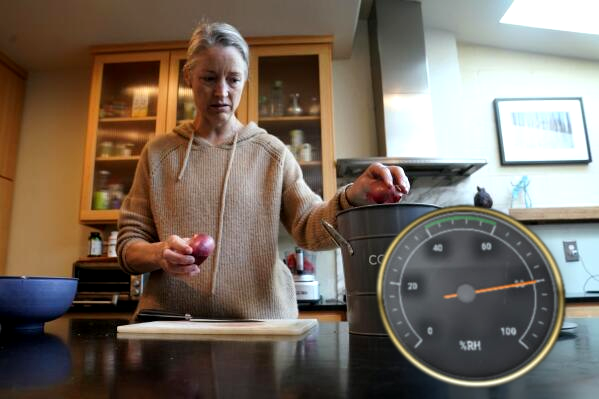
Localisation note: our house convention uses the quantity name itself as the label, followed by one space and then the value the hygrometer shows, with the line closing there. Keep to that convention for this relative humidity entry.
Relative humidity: 80 %
